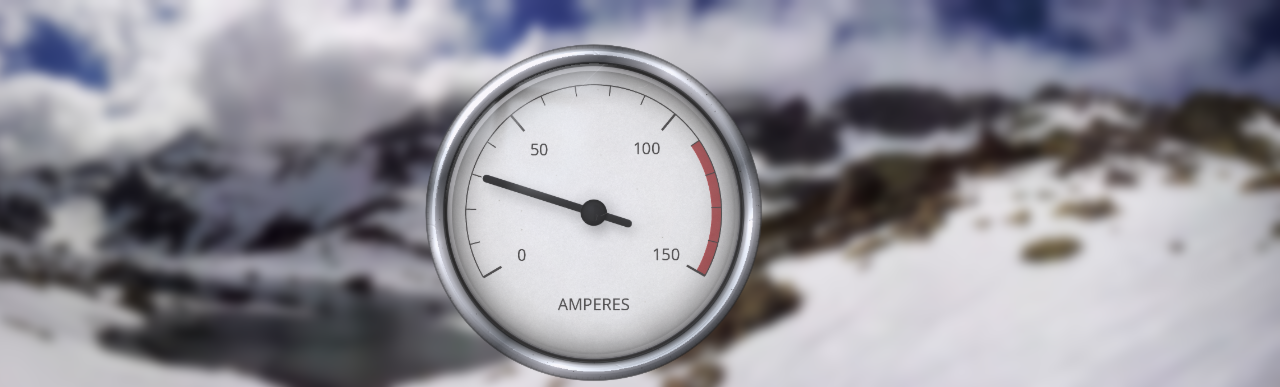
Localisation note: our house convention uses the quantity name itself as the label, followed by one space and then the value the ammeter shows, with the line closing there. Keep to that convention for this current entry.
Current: 30 A
